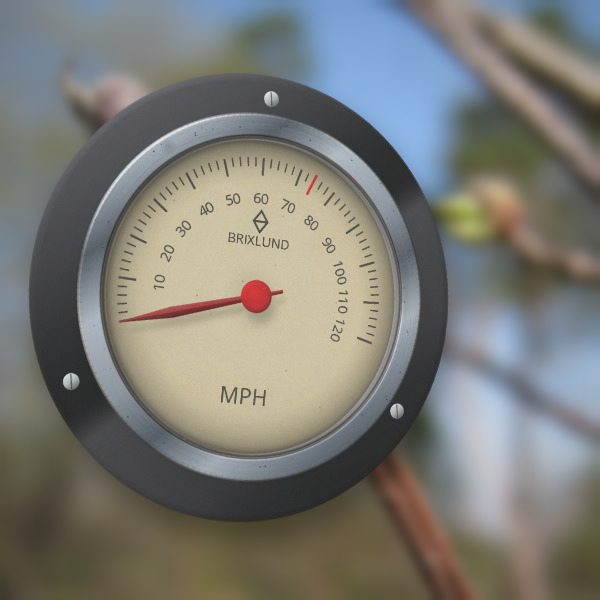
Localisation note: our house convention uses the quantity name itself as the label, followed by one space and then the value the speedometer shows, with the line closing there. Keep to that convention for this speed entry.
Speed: 0 mph
